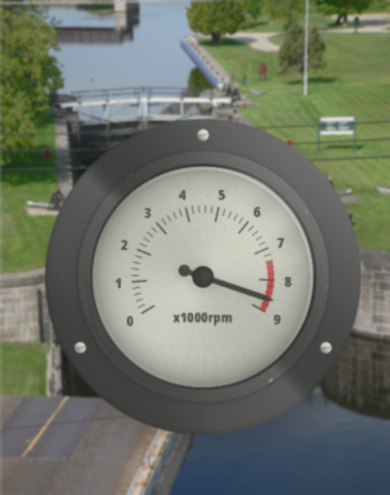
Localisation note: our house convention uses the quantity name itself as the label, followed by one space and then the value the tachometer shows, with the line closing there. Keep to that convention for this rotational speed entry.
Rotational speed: 8600 rpm
